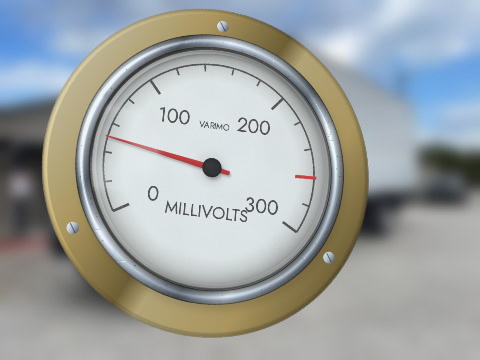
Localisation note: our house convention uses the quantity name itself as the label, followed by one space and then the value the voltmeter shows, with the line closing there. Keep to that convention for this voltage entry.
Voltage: 50 mV
